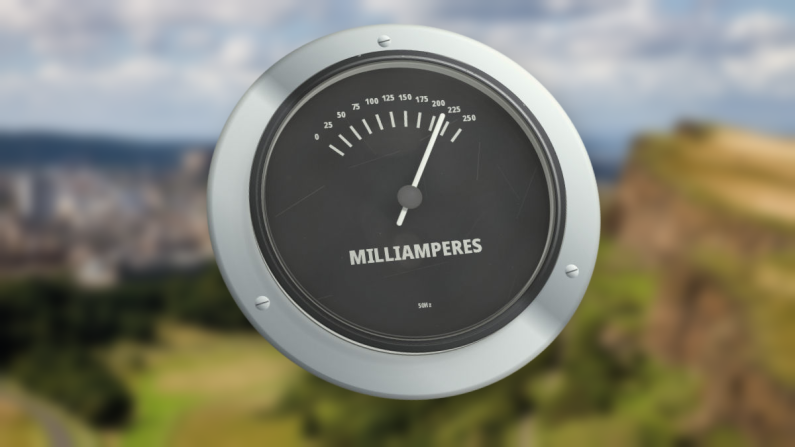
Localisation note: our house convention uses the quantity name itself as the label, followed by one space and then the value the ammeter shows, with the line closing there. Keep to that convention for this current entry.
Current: 212.5 mA
